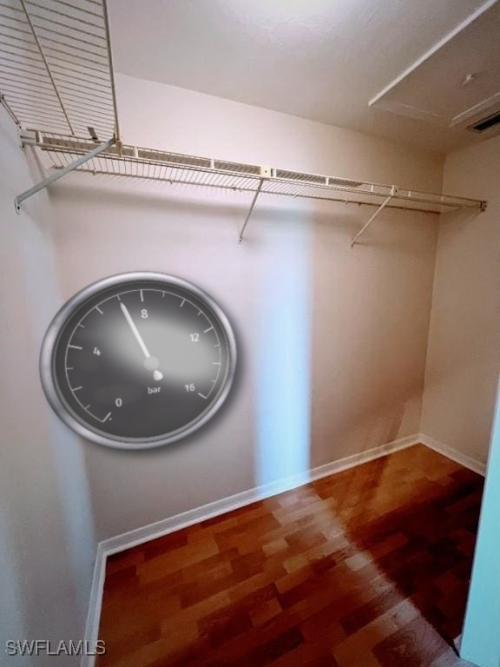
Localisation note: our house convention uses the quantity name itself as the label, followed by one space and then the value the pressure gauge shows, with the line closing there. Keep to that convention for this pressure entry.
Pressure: 7 bar
